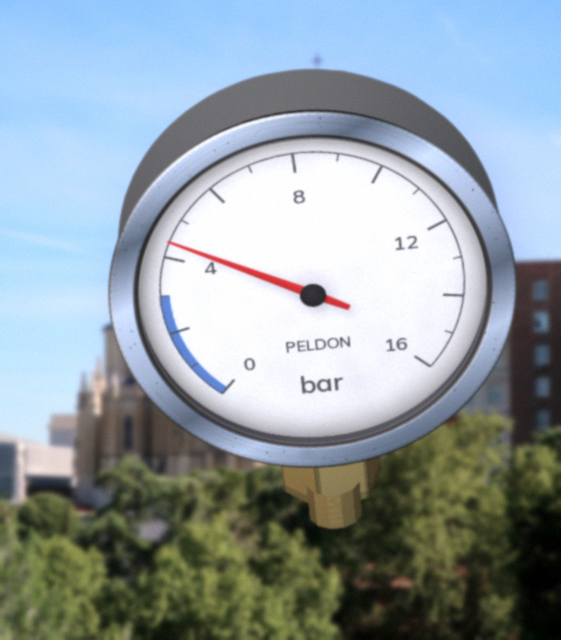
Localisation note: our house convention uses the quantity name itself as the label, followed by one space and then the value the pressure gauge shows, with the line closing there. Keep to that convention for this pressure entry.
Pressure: 4.5 bar
